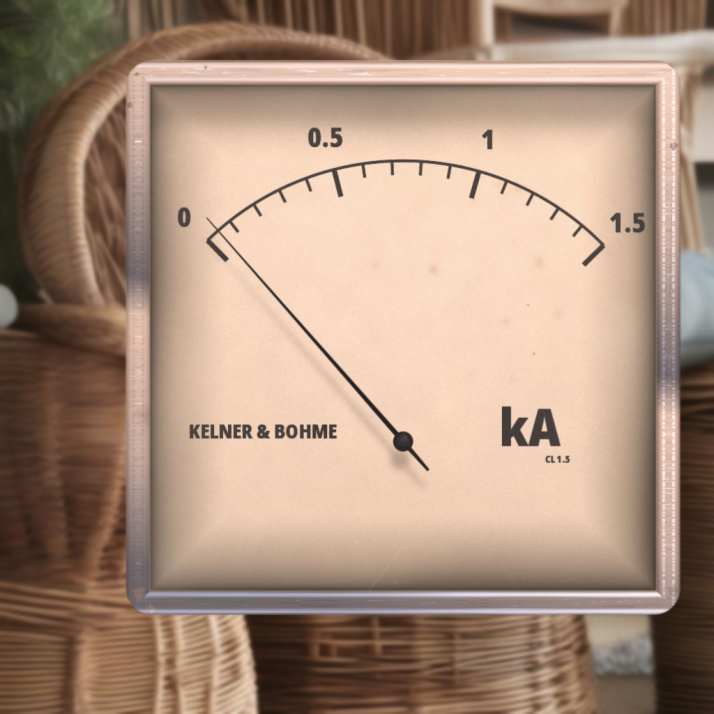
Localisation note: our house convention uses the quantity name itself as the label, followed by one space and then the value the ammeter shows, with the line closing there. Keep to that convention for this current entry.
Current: 0.05 kA
